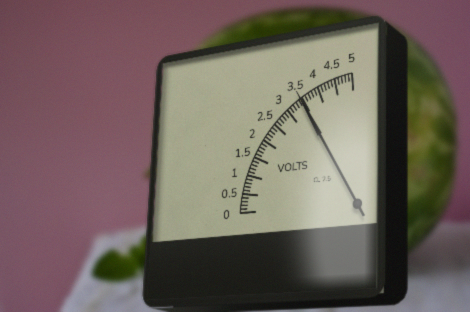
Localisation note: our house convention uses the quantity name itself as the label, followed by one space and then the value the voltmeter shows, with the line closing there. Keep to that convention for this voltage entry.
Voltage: 3.5 V
